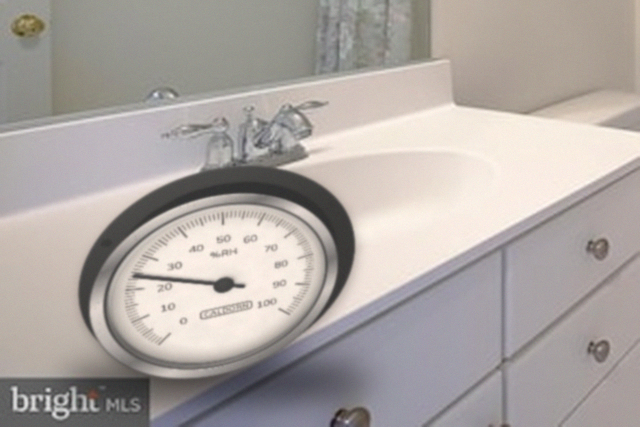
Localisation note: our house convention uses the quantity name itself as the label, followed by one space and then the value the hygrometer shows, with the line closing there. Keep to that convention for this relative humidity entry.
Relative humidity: 25 %
